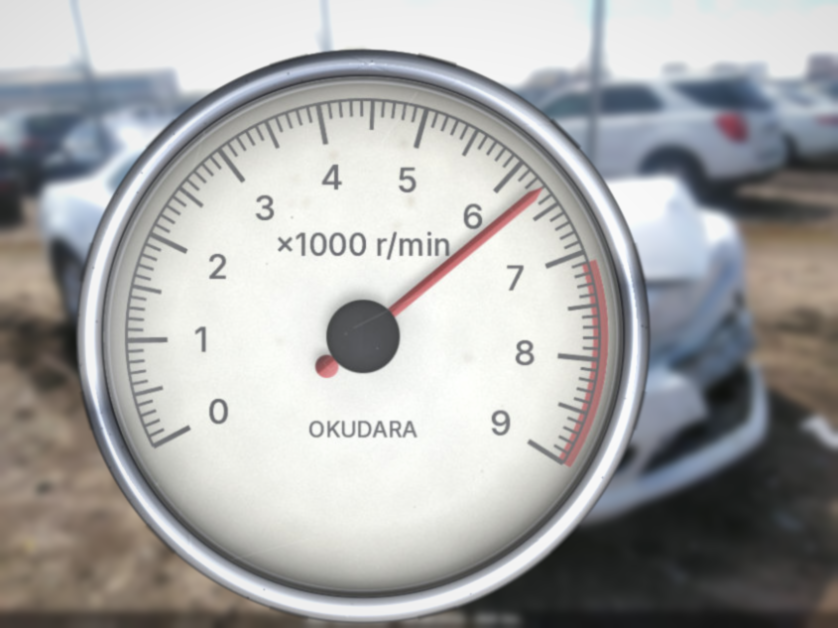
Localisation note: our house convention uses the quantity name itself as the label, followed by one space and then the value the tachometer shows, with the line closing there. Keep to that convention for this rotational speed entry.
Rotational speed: 6300 rpm
